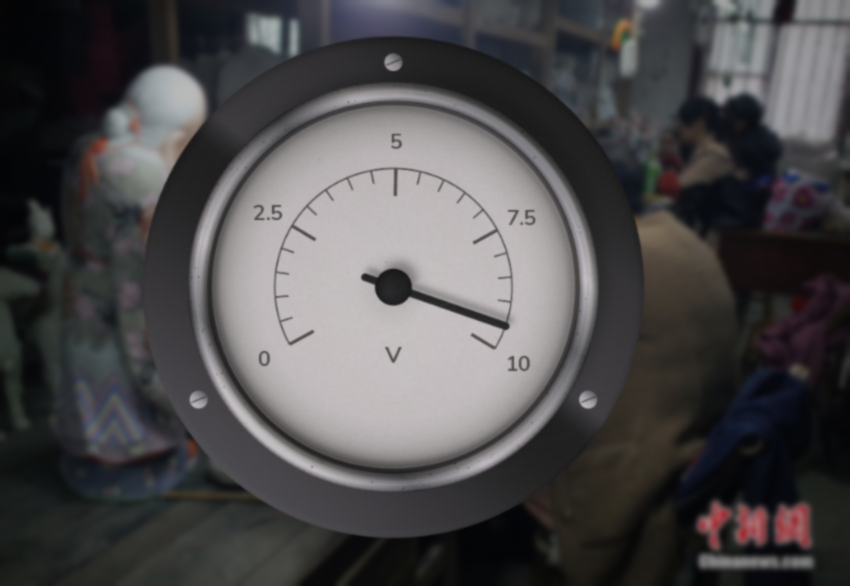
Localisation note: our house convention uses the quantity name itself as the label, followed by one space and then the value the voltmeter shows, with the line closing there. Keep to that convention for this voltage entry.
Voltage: 9.5 V
